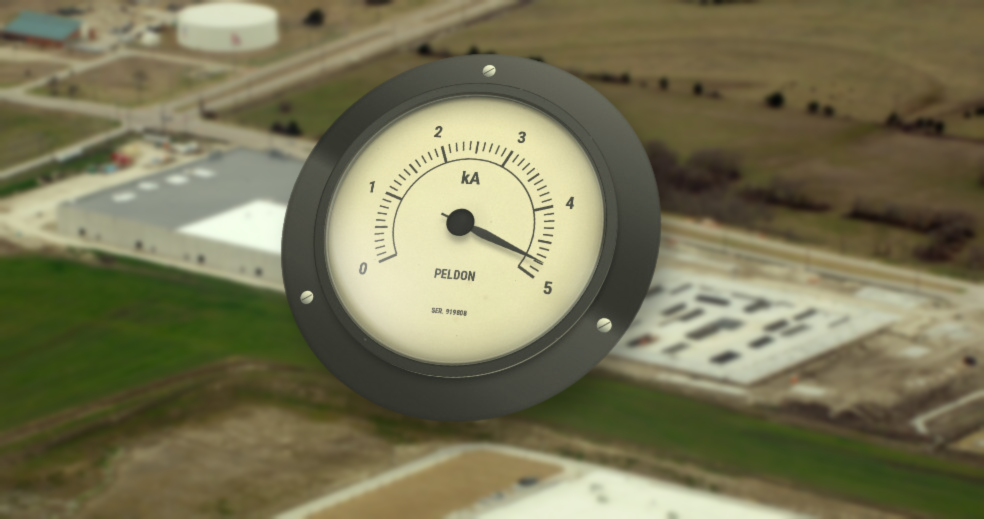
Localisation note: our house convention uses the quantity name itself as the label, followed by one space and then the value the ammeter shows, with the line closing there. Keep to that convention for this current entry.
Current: 4.8 kA
